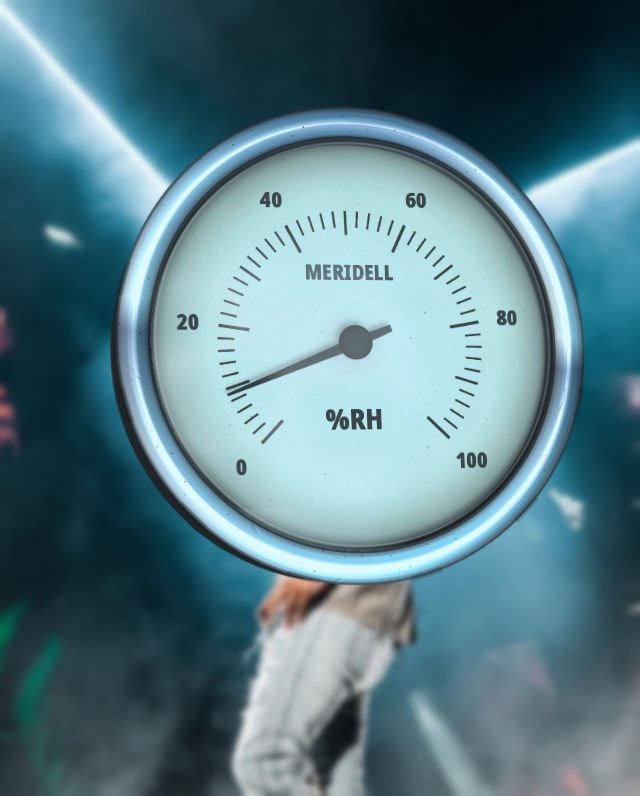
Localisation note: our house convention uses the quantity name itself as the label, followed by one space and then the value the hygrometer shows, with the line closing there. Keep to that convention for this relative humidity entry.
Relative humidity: 9 %
